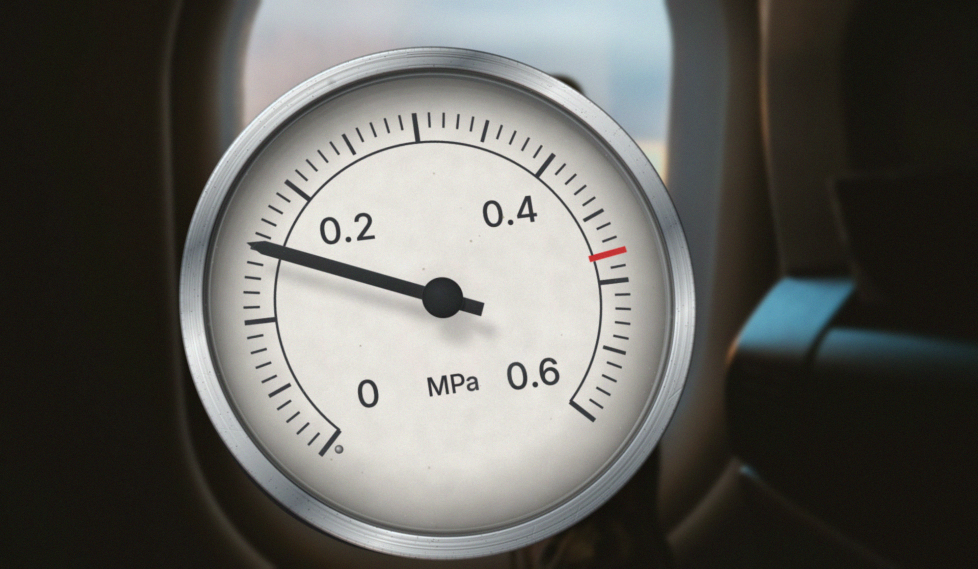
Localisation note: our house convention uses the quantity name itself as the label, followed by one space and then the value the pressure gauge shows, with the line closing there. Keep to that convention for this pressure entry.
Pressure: 0.15 MPa
